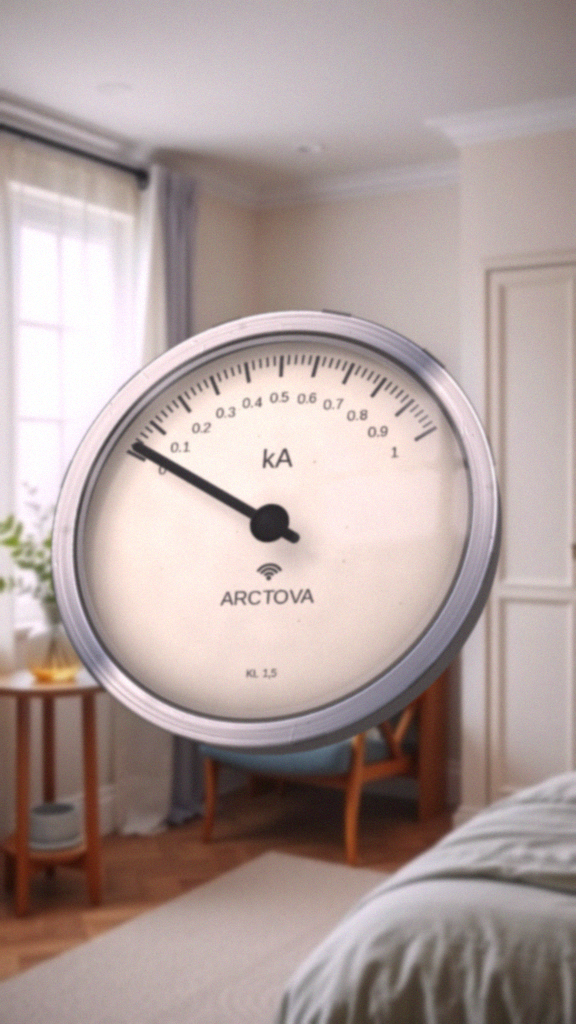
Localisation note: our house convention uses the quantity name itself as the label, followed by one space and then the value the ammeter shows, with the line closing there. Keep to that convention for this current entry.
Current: 0.02 kA
